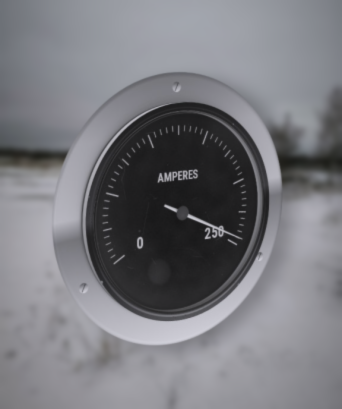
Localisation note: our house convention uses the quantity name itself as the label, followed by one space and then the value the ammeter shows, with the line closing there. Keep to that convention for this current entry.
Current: 245 A
